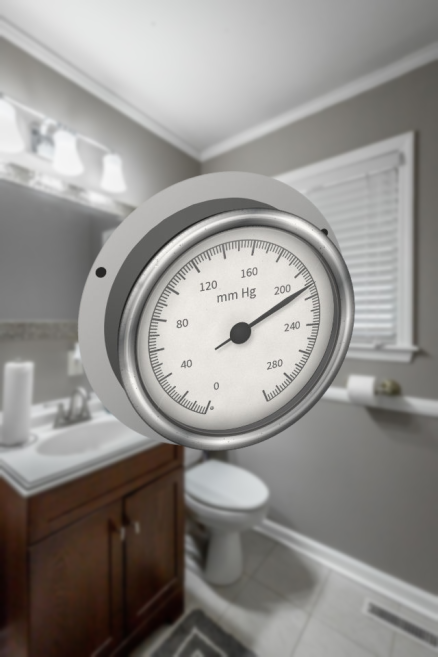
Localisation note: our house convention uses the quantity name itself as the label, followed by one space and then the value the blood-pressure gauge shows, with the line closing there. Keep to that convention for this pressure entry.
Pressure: 210 mmHg
